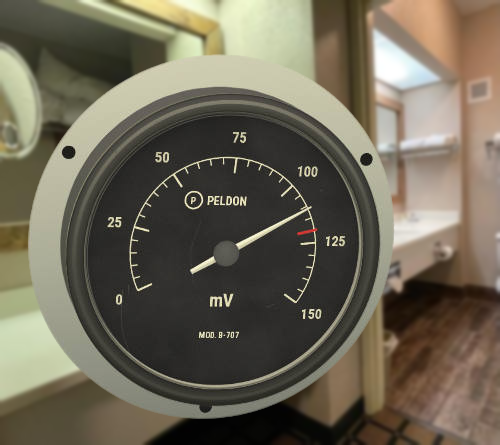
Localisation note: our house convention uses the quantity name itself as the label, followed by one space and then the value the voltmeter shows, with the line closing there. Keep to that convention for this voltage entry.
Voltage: 110 mV
